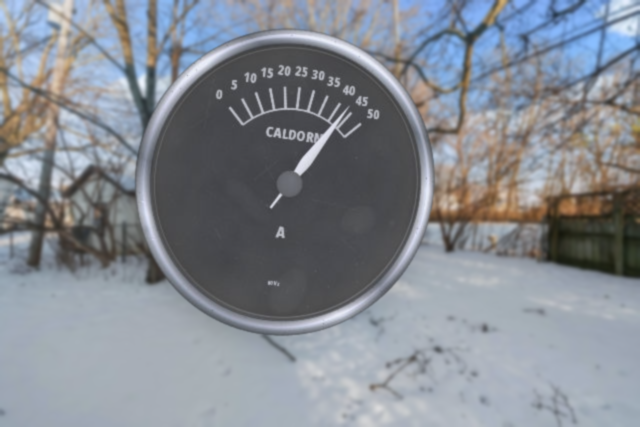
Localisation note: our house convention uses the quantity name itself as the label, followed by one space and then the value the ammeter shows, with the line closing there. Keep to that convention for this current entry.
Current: 42.5 A
